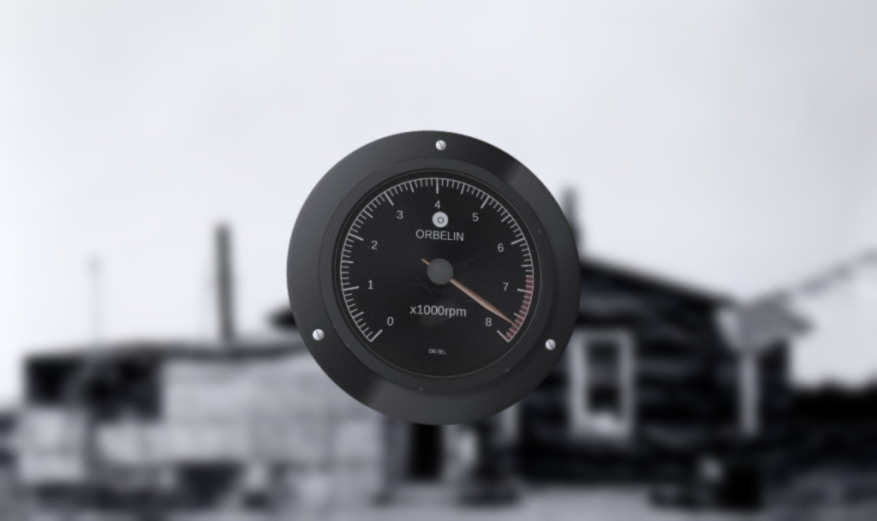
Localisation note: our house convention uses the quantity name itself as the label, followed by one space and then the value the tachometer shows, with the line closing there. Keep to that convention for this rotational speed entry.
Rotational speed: 7700 rpm
